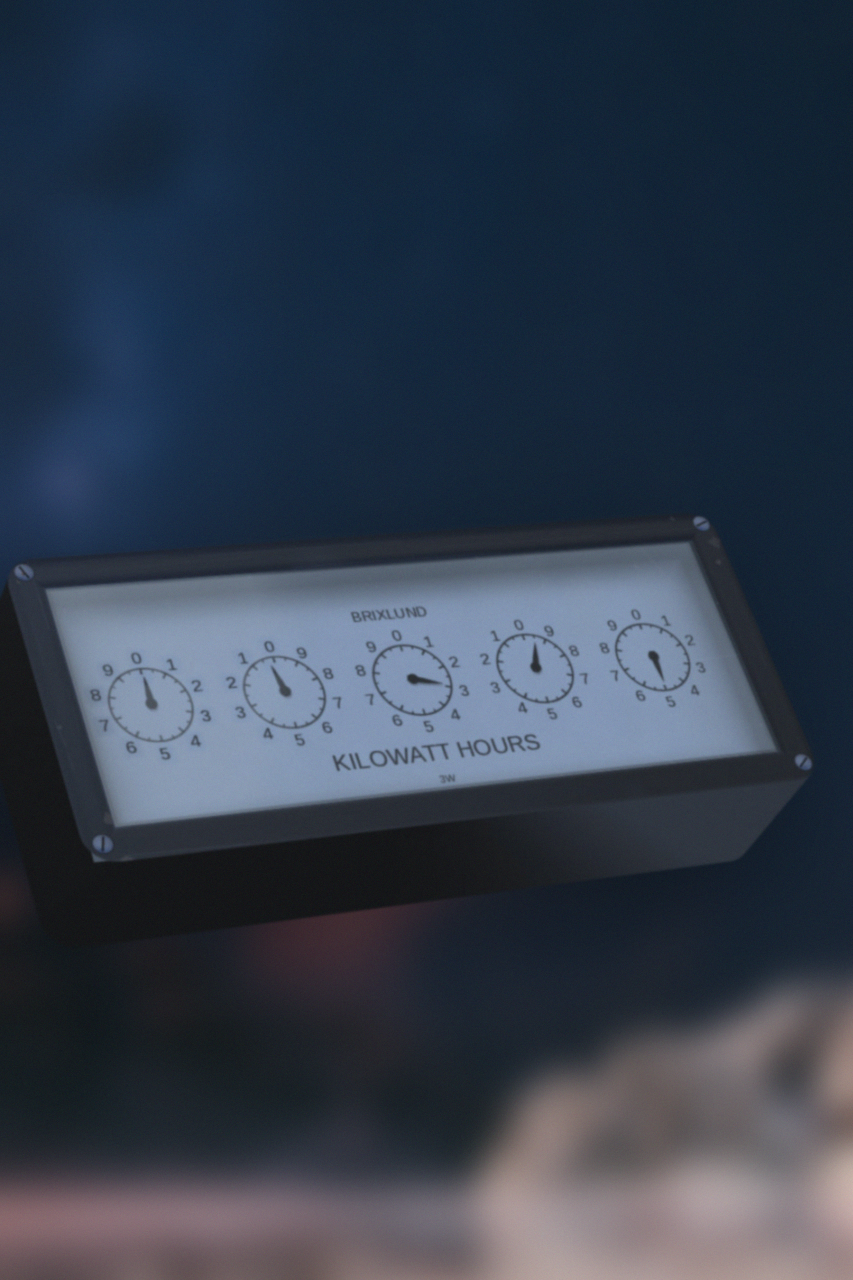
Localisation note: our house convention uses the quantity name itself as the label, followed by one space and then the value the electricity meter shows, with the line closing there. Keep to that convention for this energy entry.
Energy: 295 kWh
